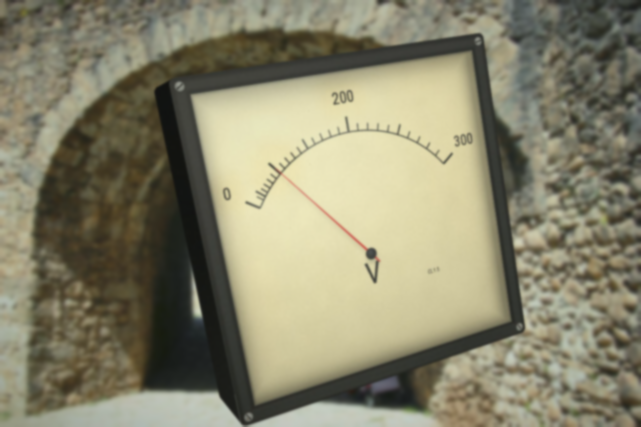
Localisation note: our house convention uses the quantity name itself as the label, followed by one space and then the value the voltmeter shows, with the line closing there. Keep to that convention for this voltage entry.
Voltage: 100 V
